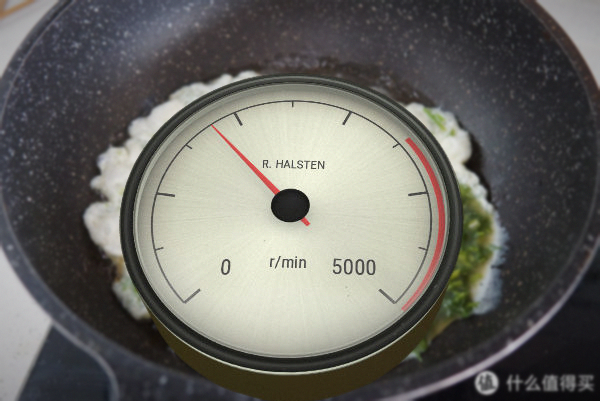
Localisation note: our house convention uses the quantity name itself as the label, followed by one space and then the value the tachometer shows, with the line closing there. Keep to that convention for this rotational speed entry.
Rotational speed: 1750 rpm
